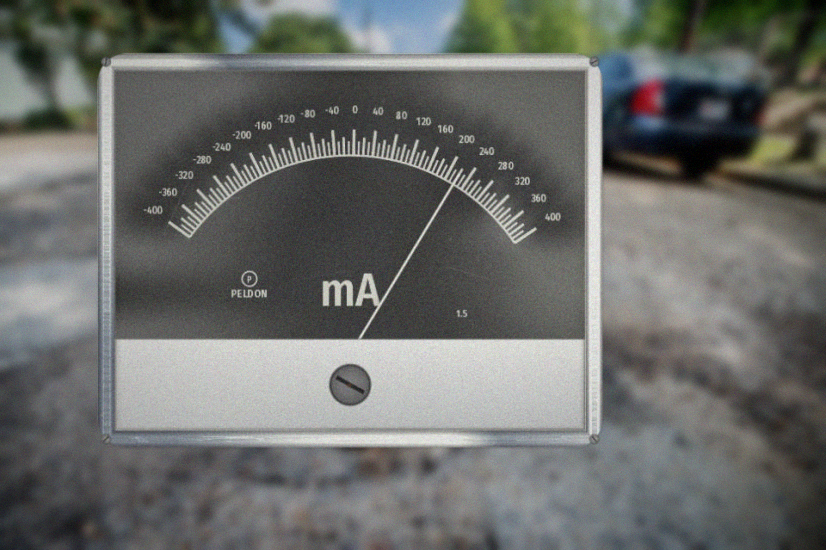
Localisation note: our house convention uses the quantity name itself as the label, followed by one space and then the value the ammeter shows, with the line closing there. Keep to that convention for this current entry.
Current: 220 mA
